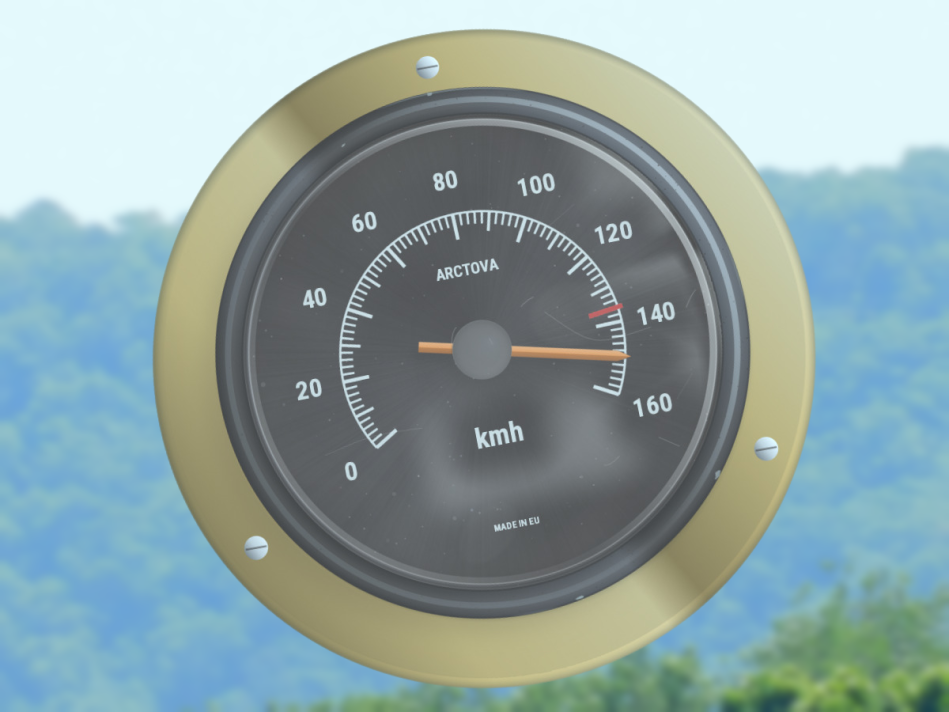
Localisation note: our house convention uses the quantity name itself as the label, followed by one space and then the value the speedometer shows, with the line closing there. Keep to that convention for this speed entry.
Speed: 150 km/h
